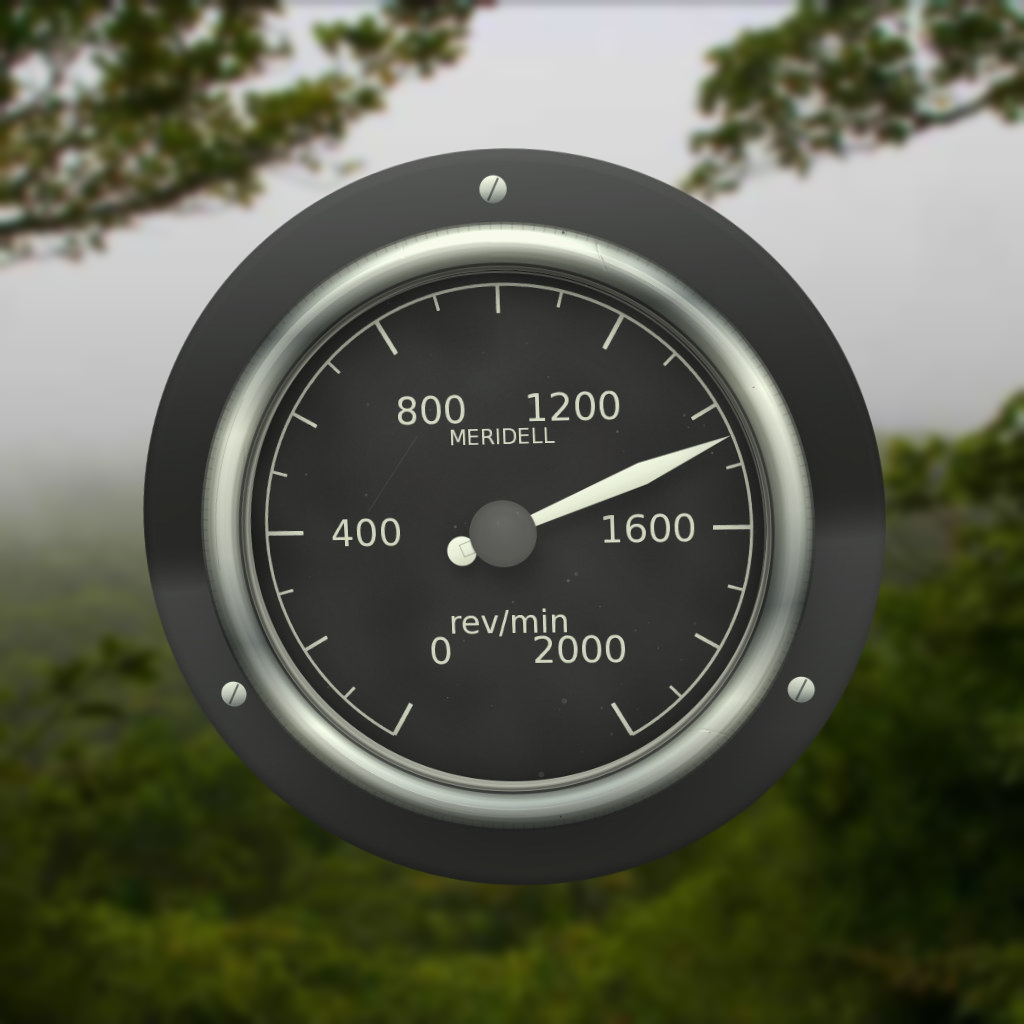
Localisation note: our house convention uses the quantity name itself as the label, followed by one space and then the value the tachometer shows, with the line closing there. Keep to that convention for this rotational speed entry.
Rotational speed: 1450 rpm
